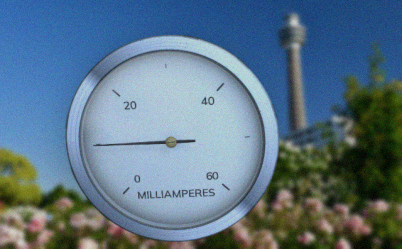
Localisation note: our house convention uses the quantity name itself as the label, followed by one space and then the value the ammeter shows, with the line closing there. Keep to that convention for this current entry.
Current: 10 mA
